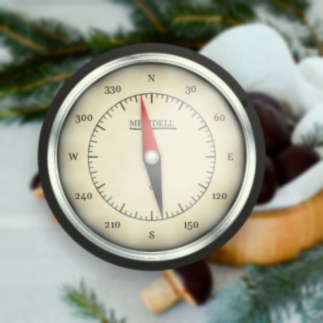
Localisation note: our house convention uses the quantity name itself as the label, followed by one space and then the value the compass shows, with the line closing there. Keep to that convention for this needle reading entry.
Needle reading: 350 °
